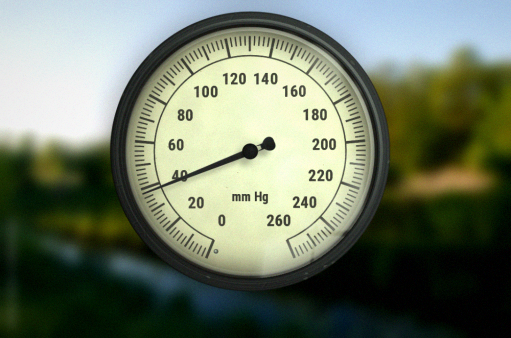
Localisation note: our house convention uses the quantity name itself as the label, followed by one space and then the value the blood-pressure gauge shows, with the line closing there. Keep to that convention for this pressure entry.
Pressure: 38 mmHg
